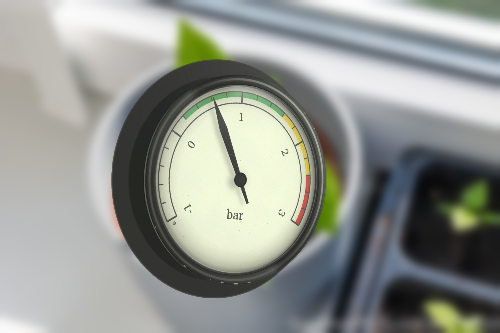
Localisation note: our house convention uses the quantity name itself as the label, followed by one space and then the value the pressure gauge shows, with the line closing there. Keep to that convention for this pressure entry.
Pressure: 0.6 bar
